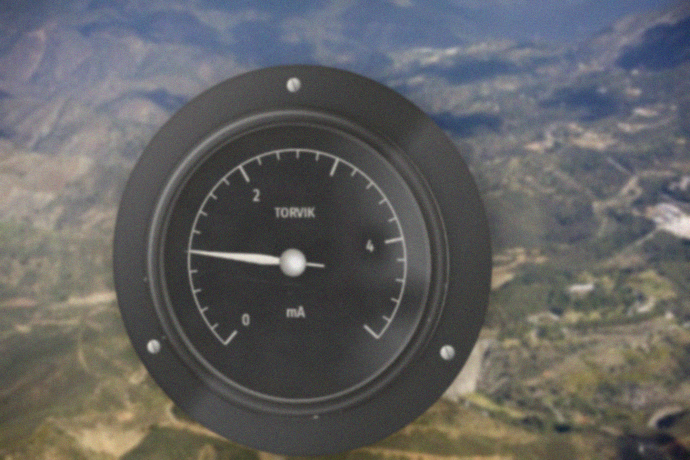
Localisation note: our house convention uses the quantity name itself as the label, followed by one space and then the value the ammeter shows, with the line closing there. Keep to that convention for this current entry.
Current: 1 mA
